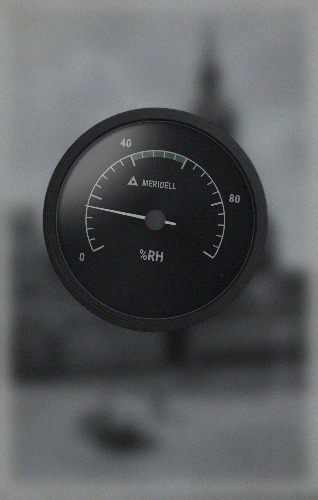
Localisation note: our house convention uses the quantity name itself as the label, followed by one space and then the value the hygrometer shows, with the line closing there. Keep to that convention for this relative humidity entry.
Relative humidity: 16 %
